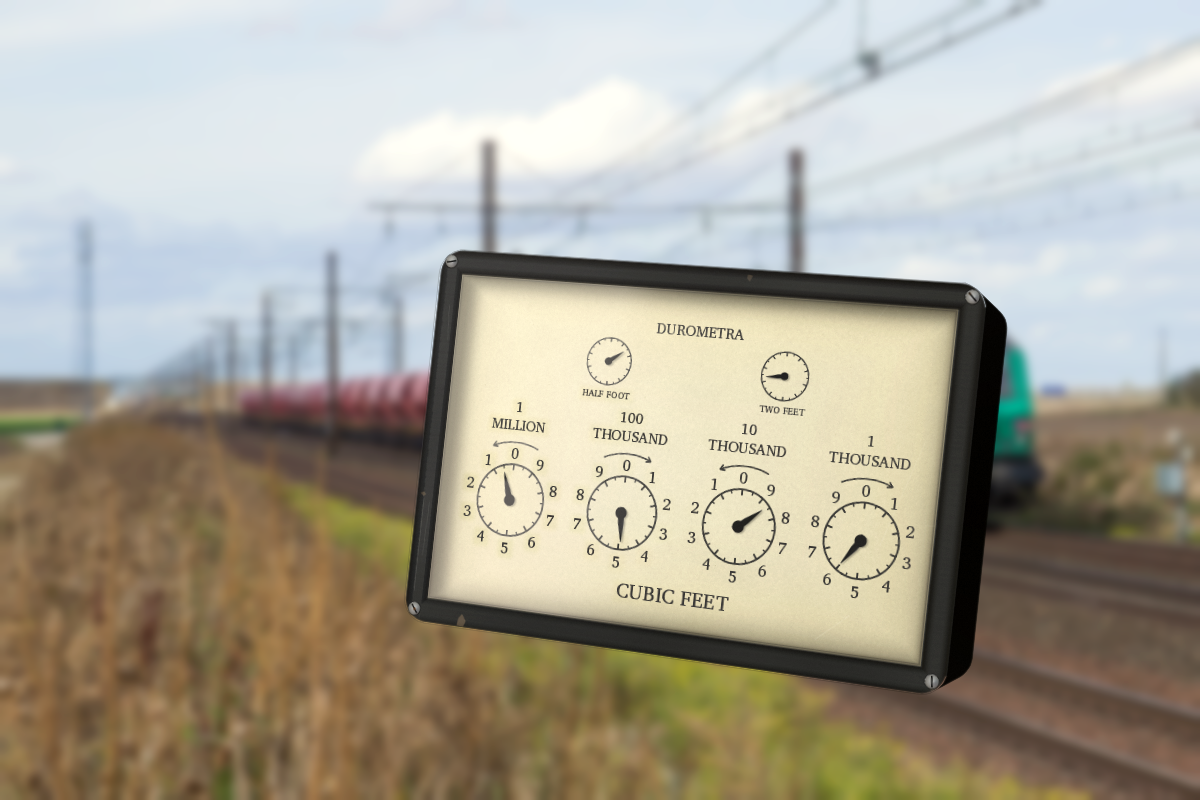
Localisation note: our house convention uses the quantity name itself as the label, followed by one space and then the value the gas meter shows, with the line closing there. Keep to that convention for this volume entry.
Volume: 48600 ft³
